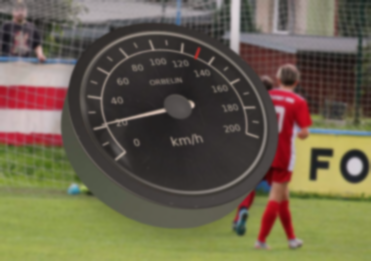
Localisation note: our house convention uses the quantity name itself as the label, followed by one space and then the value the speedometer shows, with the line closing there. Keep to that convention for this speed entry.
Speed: 20 km/h
